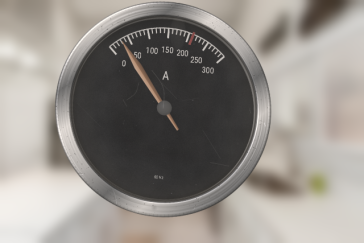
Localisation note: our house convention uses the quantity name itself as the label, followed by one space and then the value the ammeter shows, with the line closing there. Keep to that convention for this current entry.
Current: 30 A
